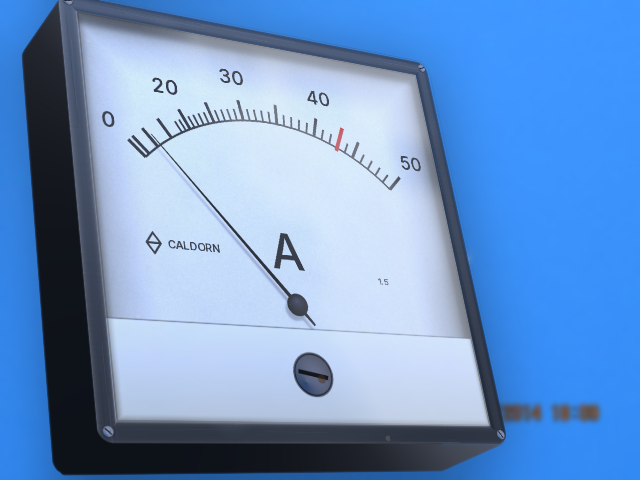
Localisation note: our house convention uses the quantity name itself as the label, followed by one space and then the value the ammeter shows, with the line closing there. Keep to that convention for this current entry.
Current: 10 A
